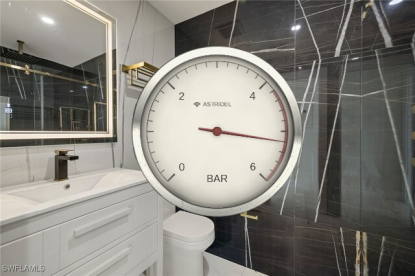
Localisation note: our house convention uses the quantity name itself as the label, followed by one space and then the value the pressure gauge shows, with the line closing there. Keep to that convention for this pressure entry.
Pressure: 5.2 bar
